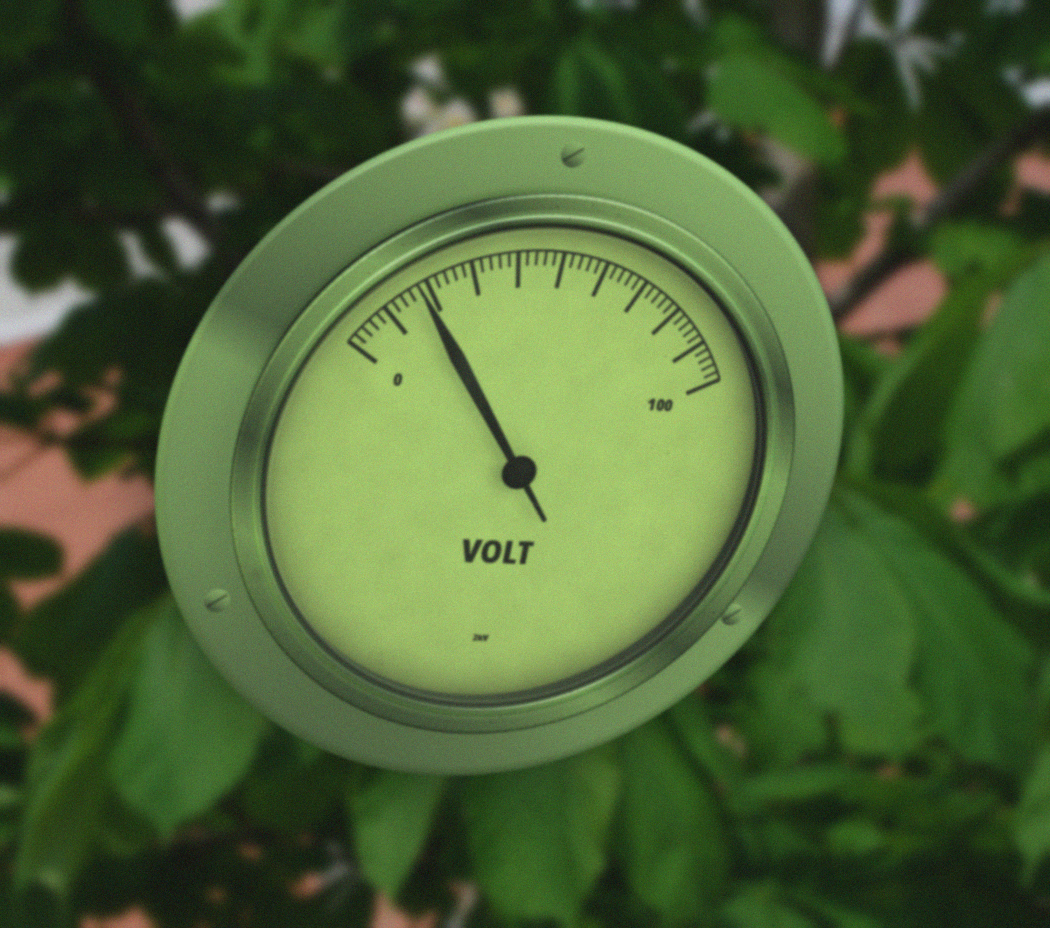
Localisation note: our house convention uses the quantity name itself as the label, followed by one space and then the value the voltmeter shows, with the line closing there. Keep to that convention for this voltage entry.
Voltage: 18 V
